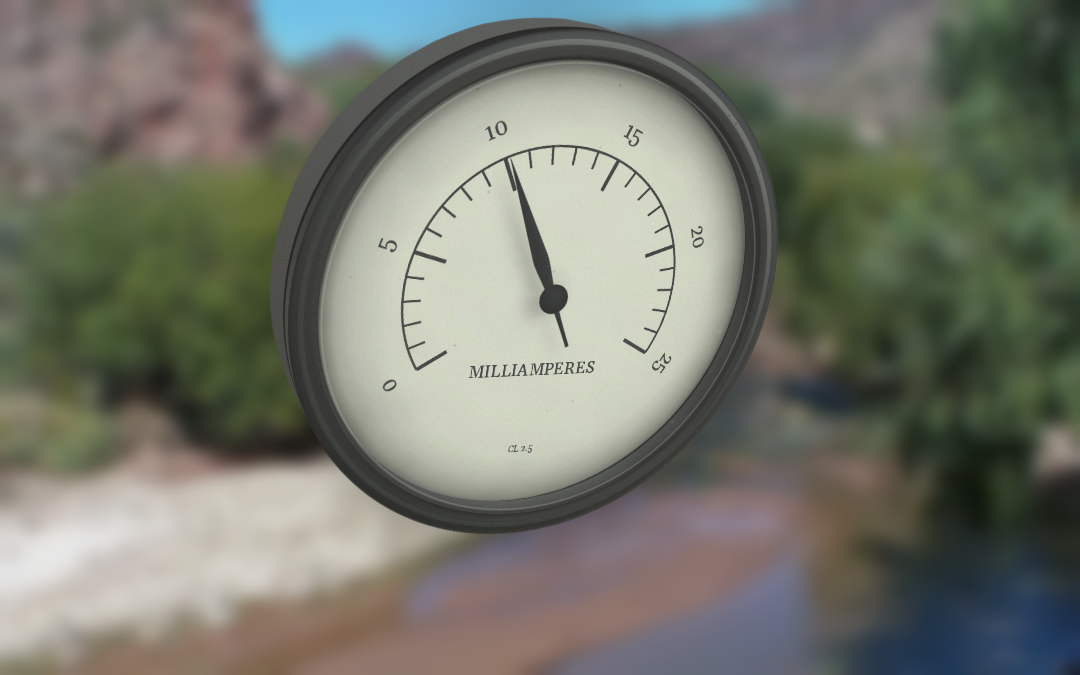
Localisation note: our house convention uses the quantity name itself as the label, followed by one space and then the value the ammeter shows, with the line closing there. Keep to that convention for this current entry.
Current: 10 mA
